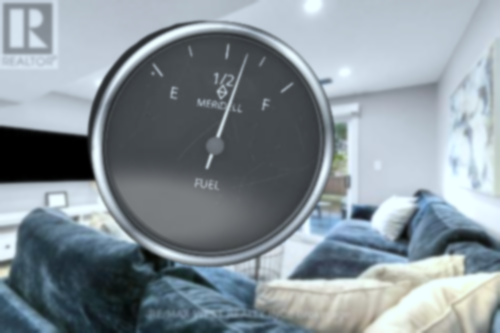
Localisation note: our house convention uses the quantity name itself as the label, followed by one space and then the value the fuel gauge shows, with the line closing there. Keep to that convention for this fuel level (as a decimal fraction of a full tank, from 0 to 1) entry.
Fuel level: 0.625
